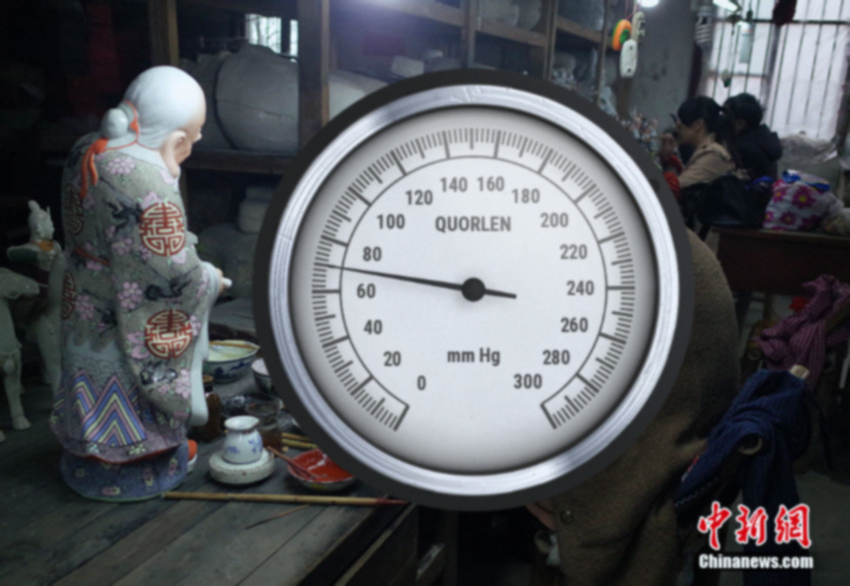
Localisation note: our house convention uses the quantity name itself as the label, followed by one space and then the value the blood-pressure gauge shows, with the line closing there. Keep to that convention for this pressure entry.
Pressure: 70 mmHg
